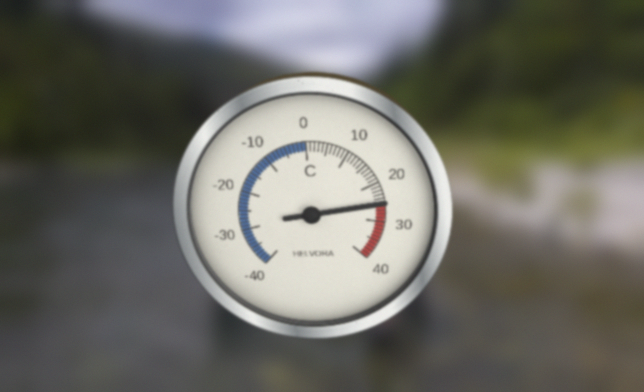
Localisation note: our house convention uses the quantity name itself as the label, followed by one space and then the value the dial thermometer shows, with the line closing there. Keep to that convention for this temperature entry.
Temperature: 25 °C
